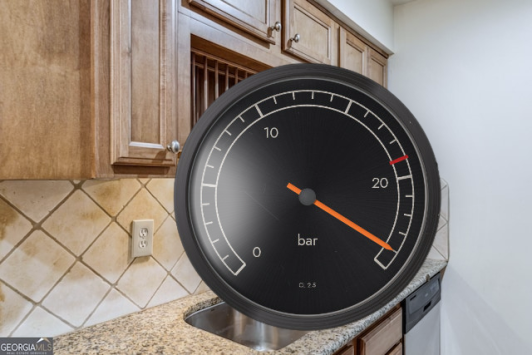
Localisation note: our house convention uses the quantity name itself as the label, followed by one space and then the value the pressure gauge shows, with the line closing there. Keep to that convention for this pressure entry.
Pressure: 24 bar
